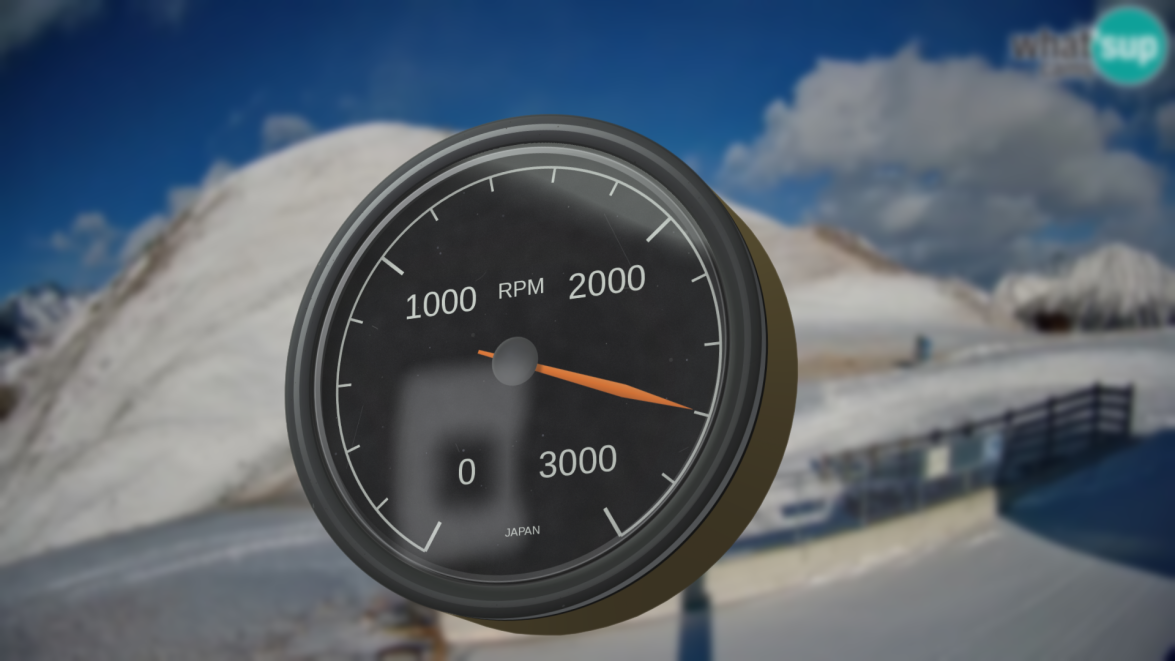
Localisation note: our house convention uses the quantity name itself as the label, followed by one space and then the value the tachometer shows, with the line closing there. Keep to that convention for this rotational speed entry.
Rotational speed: 2600 rpm
